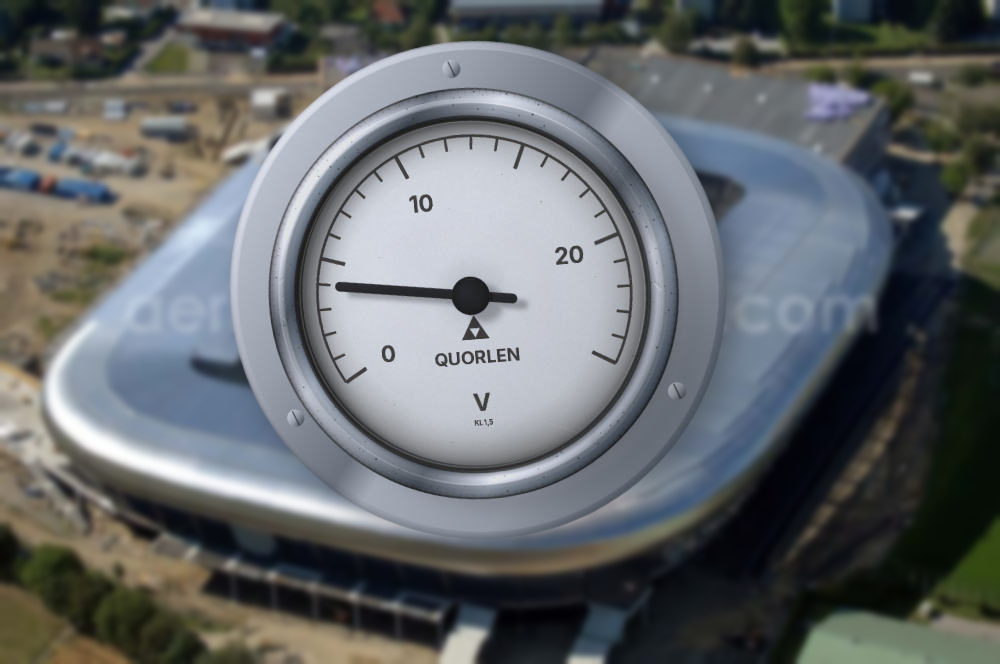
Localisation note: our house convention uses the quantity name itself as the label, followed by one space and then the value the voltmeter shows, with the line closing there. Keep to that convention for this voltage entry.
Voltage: 4 V
